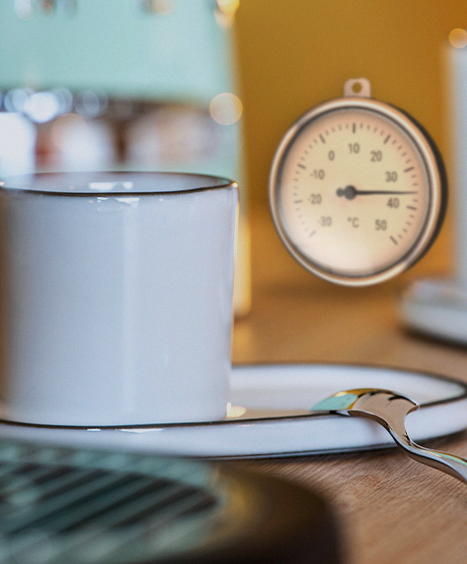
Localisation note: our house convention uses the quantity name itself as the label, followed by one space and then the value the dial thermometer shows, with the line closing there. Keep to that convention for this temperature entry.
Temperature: 36 °C
